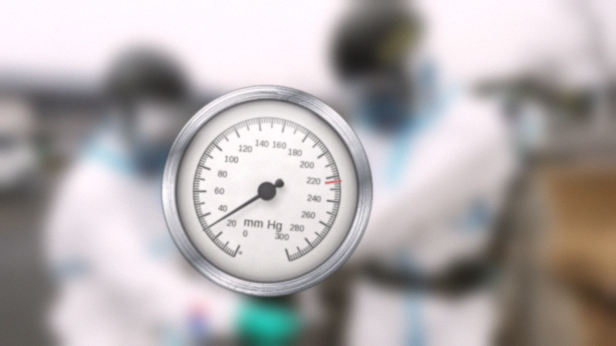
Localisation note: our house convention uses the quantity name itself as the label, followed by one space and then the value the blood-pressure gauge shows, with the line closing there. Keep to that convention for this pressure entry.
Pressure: 30 mmHg
